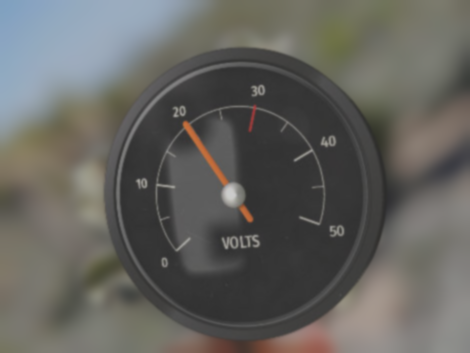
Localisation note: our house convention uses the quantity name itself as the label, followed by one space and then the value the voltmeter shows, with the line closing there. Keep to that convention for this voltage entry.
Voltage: 20 V
